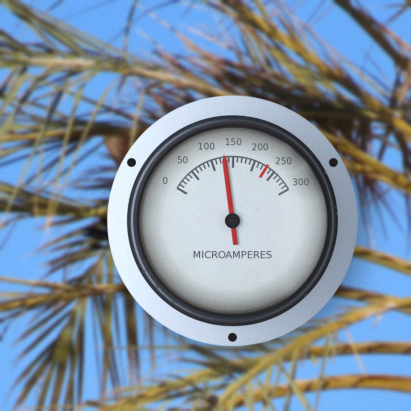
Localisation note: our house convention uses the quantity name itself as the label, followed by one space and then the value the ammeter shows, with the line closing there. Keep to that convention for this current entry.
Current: 130 µA
